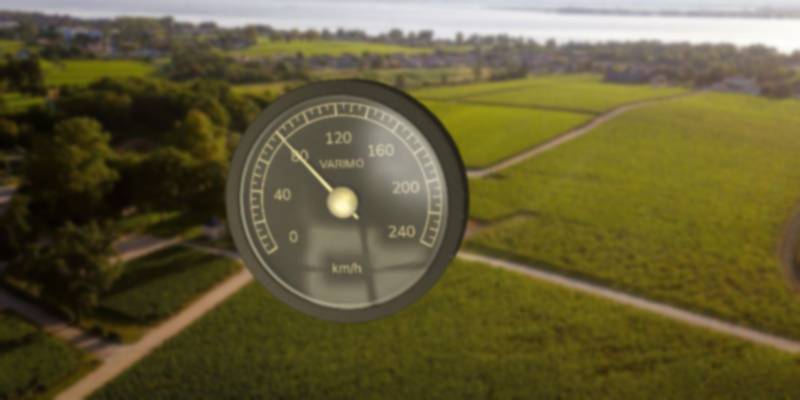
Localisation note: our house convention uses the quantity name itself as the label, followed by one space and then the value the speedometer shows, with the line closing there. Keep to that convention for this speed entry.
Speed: 80 km/h
